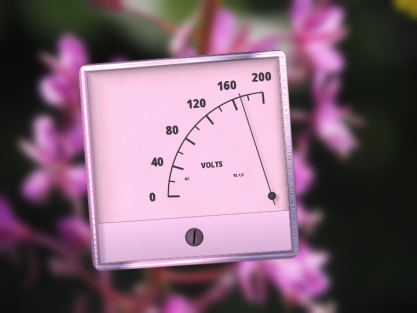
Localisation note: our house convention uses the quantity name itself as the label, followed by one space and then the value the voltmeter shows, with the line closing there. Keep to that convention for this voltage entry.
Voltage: 170 V
